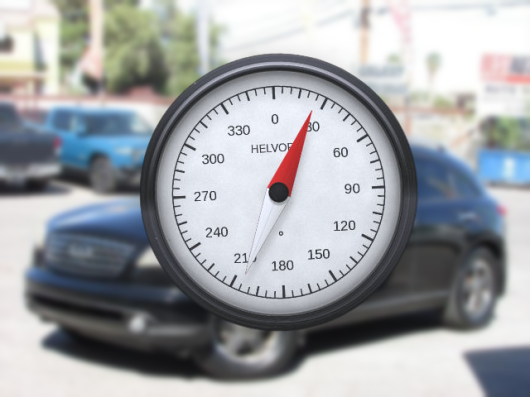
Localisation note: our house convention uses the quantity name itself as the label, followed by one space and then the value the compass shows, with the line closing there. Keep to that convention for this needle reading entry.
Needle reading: 25 °
